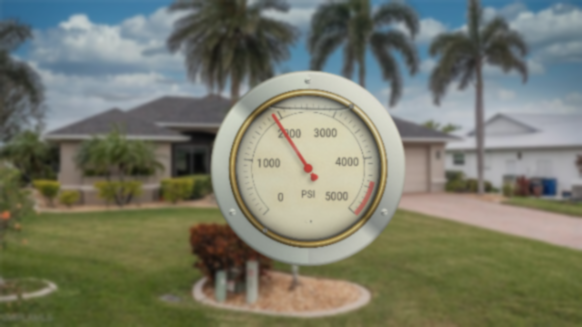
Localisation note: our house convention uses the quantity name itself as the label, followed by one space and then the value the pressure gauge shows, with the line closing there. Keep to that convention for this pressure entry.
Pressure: 1900 psi
